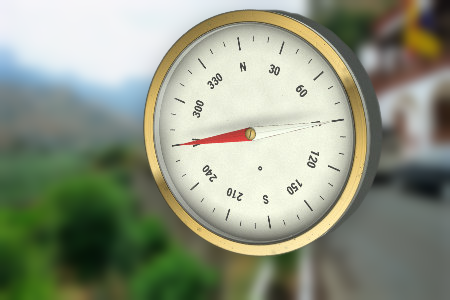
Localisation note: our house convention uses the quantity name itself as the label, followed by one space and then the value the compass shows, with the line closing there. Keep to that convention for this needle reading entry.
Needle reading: 270 °
